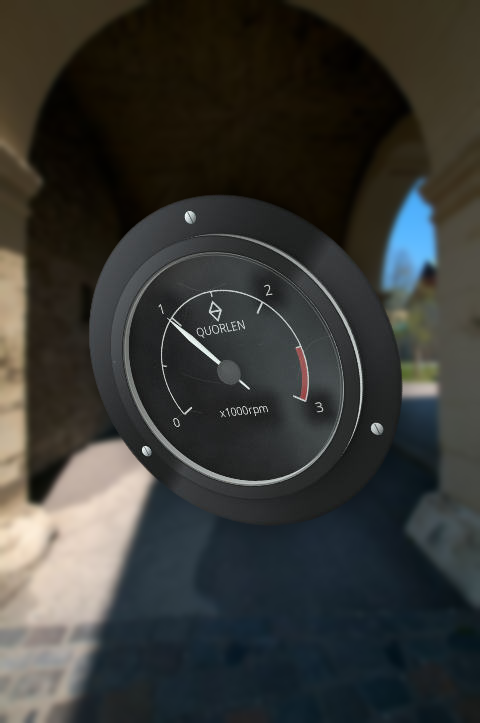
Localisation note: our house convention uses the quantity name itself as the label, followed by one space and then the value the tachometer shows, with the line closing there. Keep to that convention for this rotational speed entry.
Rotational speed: 1000 rpm
